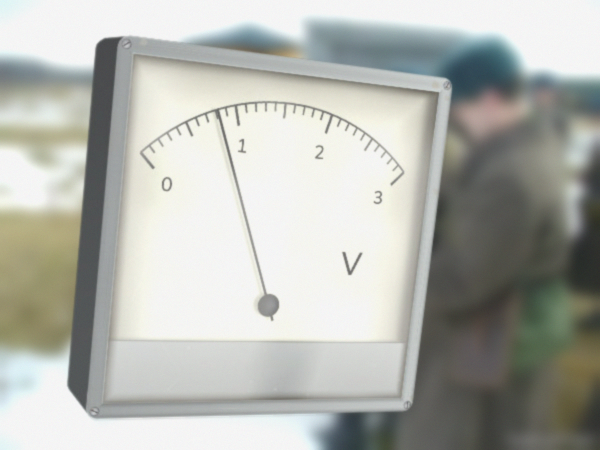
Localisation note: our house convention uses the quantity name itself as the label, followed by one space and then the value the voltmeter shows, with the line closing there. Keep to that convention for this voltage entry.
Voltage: 0.8 V
